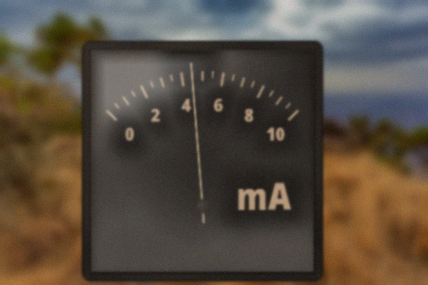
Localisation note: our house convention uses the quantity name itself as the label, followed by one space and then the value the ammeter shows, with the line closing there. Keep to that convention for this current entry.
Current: 4.5 mA
